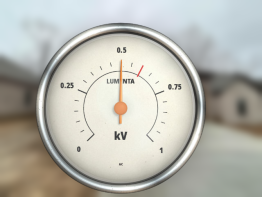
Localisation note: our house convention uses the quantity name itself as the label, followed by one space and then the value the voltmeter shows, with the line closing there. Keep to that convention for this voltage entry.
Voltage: 0.5 kV
